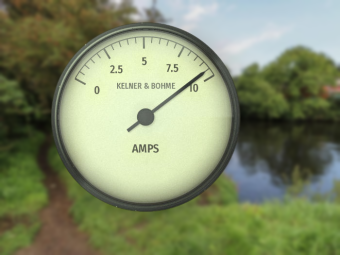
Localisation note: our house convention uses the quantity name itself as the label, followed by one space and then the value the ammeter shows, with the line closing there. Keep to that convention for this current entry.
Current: 9.5 A
